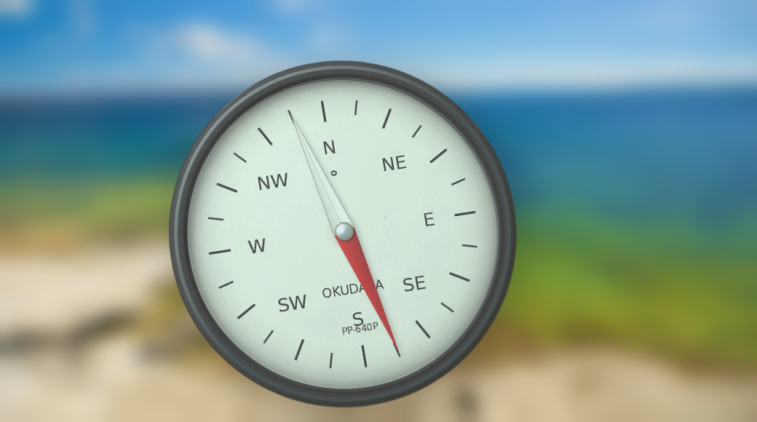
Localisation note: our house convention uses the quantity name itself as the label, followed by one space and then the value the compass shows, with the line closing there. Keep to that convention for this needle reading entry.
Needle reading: 165 °
